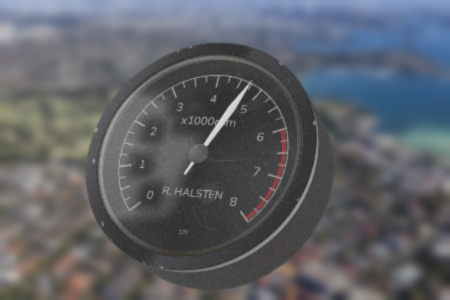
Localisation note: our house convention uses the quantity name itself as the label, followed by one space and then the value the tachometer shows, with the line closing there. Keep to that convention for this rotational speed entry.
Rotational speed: 4750 rpm
